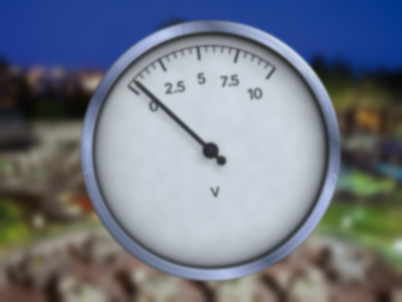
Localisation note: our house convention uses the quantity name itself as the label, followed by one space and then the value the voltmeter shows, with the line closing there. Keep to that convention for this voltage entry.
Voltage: 0.5 V
